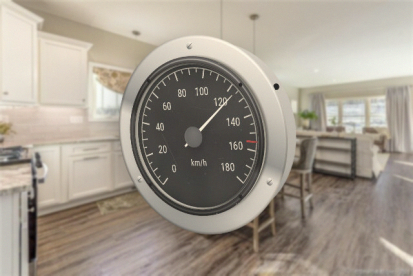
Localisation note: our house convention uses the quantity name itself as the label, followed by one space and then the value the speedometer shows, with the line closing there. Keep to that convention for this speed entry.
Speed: 125 km/h
